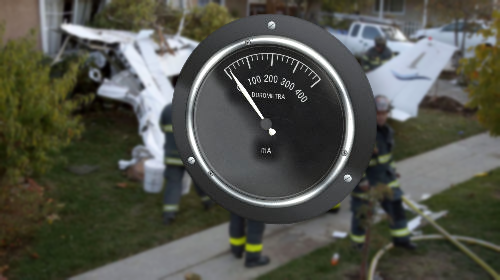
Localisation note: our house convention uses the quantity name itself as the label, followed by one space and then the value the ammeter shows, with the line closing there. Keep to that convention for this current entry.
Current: 20 mA
